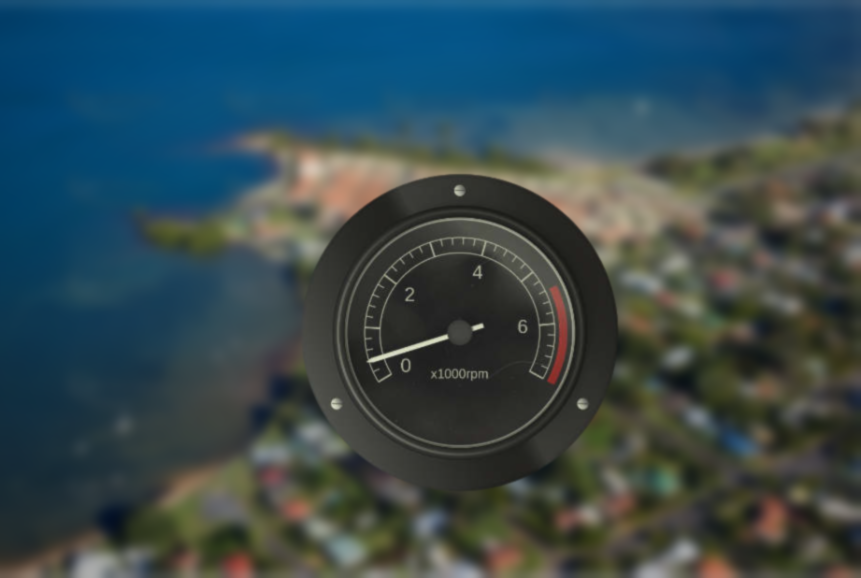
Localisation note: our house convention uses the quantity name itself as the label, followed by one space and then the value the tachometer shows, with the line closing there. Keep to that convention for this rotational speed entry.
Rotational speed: 400 rpm
